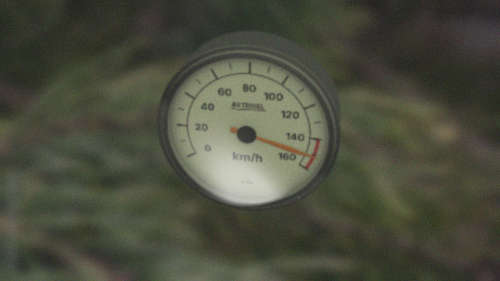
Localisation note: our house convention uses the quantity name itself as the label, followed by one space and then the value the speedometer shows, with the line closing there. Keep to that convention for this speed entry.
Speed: 150 km/h
